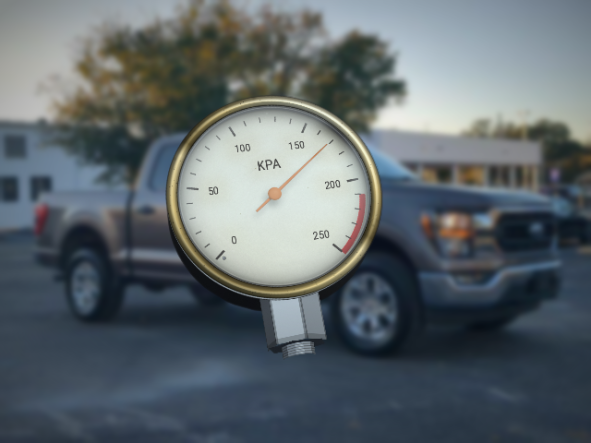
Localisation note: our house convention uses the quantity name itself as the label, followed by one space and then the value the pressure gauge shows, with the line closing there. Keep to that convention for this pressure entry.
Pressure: 170 kPa
